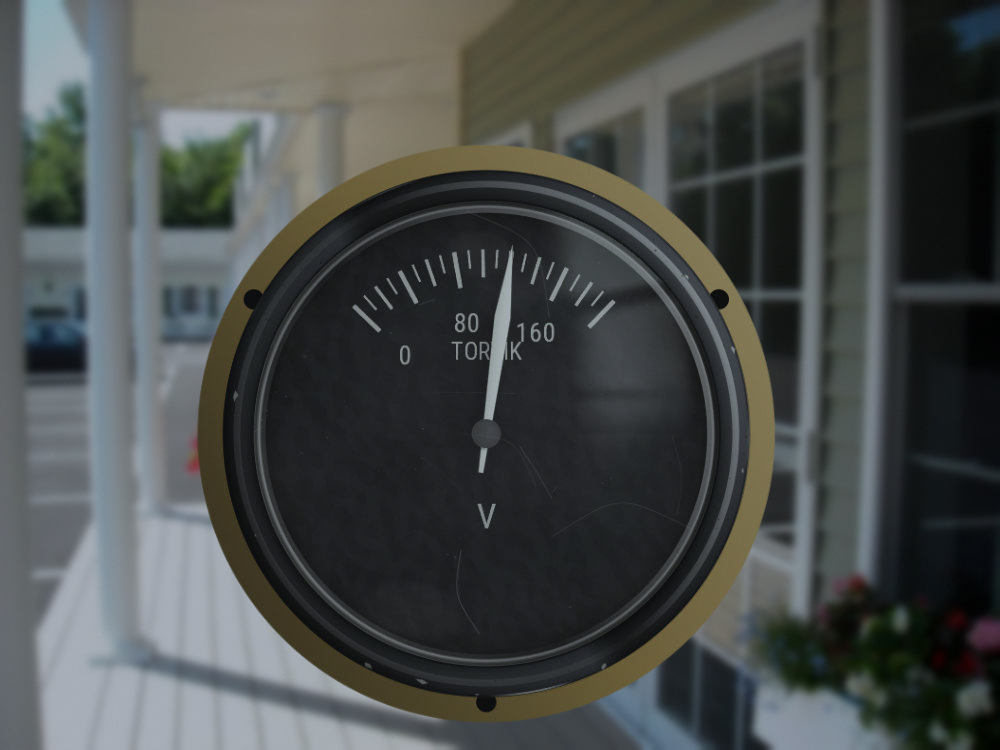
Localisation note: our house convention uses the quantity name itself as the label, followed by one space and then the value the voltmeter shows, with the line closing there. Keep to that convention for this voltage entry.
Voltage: 120 V
